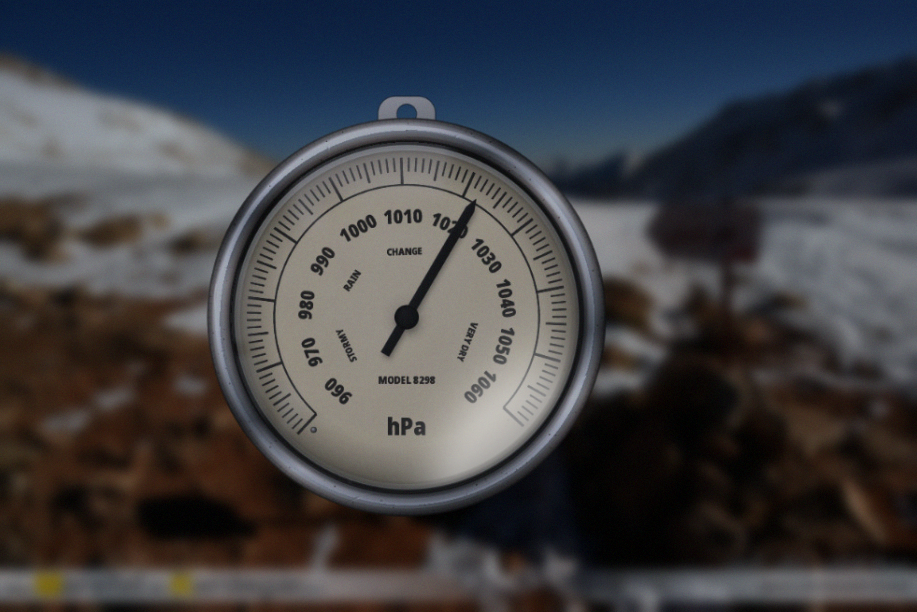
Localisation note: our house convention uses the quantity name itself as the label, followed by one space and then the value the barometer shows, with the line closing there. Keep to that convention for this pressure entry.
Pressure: 1022 hPa
